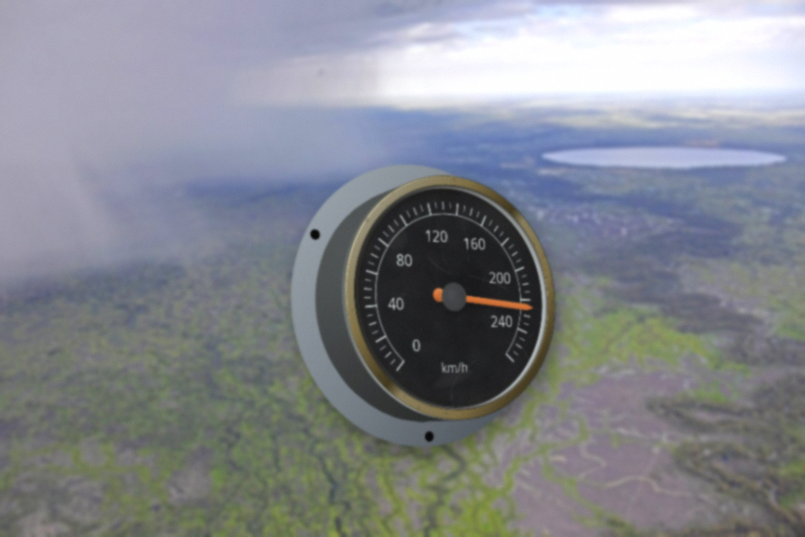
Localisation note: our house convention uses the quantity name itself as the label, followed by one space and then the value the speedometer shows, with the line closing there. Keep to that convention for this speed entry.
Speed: 225 km/h
